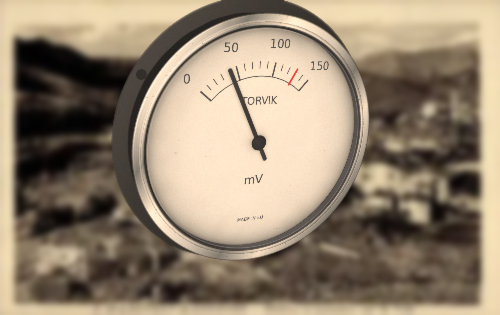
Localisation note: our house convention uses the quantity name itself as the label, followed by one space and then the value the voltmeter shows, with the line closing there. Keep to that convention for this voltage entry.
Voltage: 40 mV
